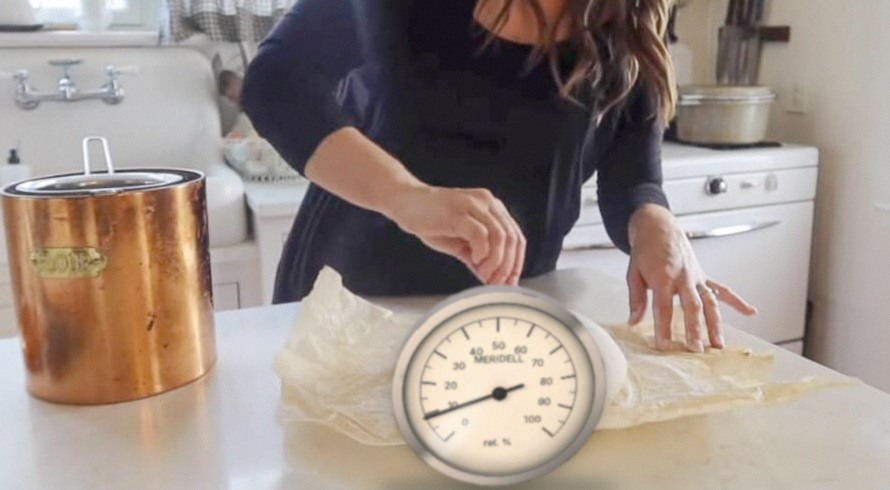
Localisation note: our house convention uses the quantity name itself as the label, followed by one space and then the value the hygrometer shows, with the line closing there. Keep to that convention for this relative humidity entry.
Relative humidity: 10 %
